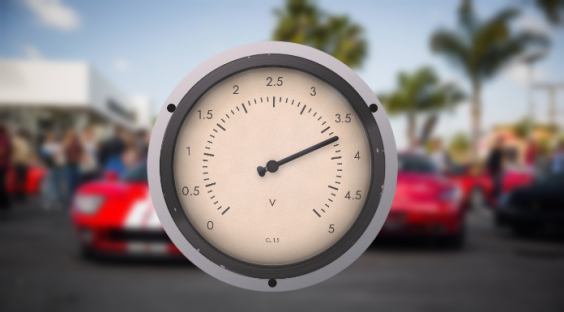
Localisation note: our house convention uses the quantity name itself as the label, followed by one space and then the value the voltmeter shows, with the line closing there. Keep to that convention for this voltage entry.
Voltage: 3.7 V
